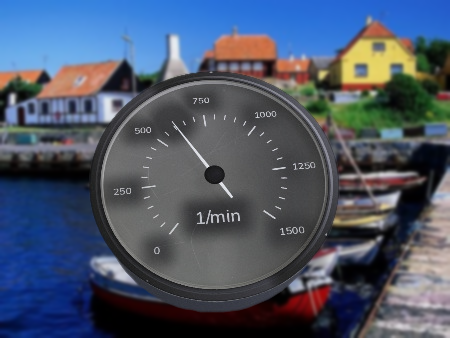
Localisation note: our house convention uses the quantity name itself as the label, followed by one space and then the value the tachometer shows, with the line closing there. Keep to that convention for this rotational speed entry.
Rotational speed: 600 rpm
